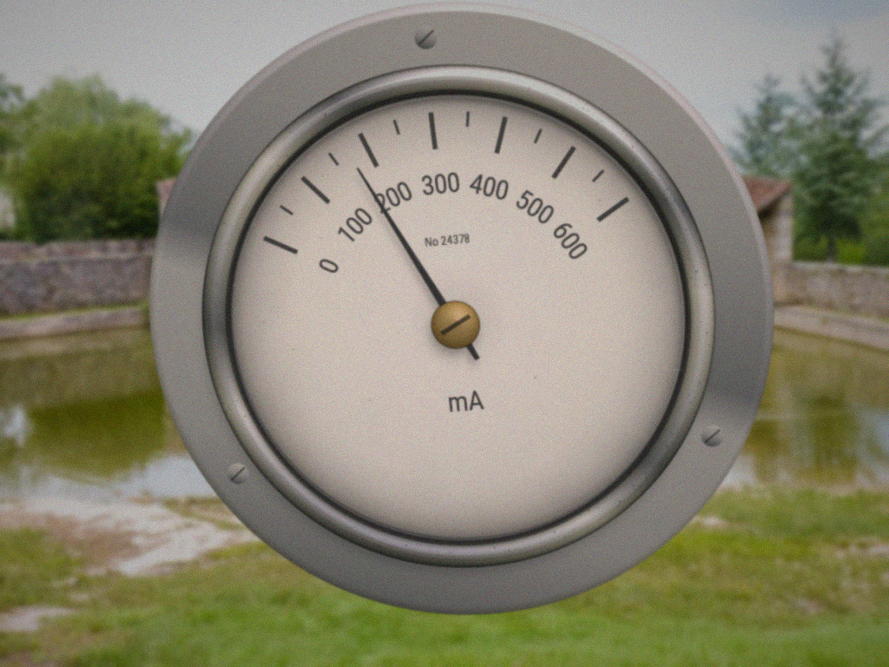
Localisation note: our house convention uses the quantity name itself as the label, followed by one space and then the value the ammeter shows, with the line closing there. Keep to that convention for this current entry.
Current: 175 mA
